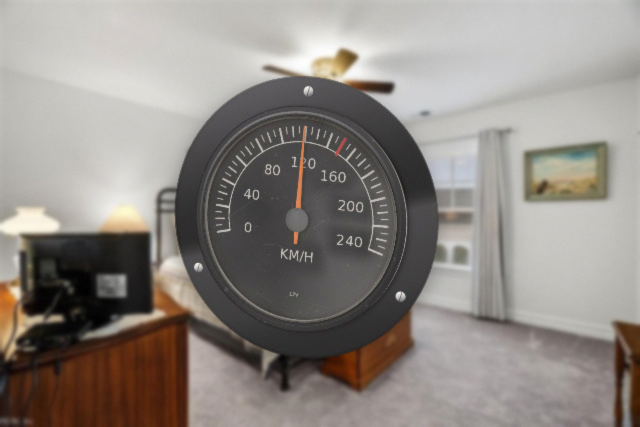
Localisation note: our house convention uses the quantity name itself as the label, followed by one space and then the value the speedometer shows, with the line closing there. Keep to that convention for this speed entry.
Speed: 120 km/h
